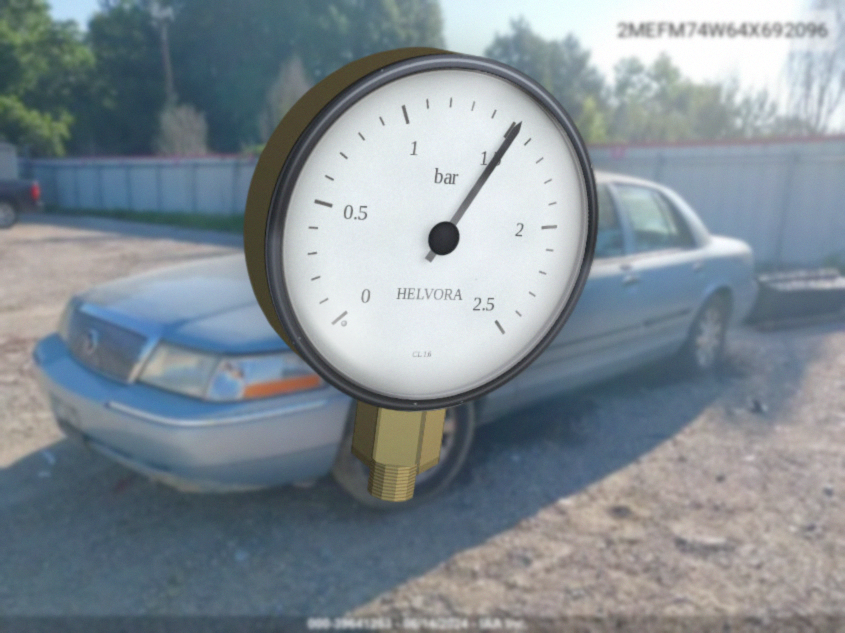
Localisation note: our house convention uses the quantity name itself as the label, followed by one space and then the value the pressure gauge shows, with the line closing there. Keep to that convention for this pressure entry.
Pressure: 1.5 bar
